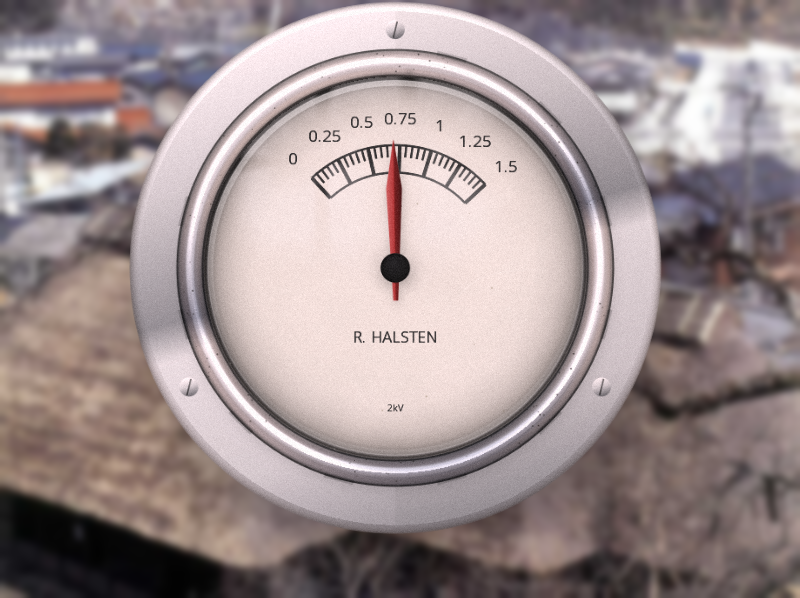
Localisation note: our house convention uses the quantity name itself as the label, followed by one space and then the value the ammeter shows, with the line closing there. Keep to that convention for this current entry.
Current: 0.7 A
